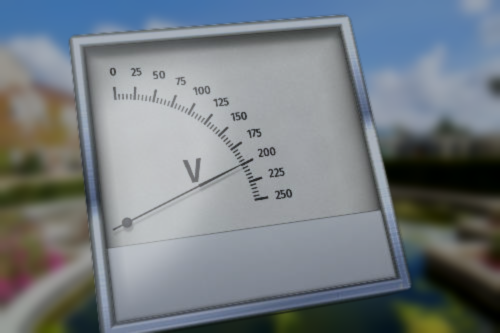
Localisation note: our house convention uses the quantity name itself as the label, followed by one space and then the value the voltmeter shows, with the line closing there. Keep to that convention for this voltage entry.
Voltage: 200 V
